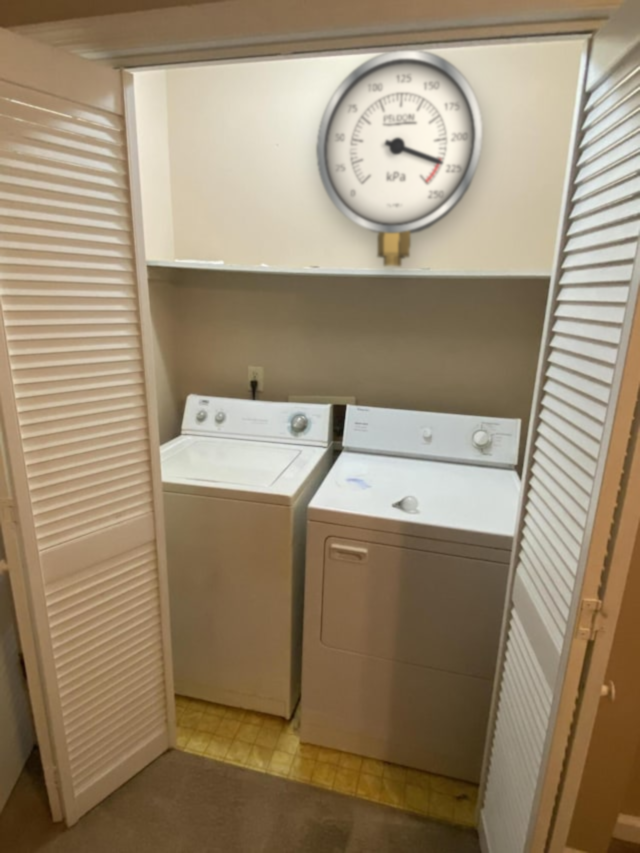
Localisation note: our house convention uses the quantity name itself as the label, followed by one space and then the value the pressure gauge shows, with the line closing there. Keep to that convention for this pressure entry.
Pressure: 225 kPa
